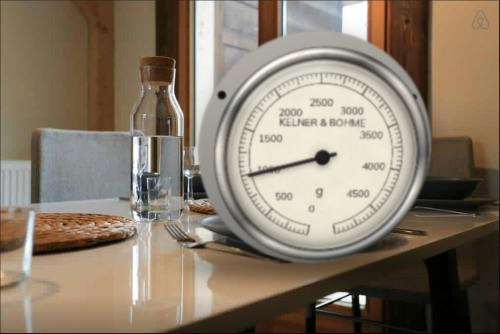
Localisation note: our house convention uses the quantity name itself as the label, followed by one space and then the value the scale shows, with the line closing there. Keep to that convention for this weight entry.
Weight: 1000 g
